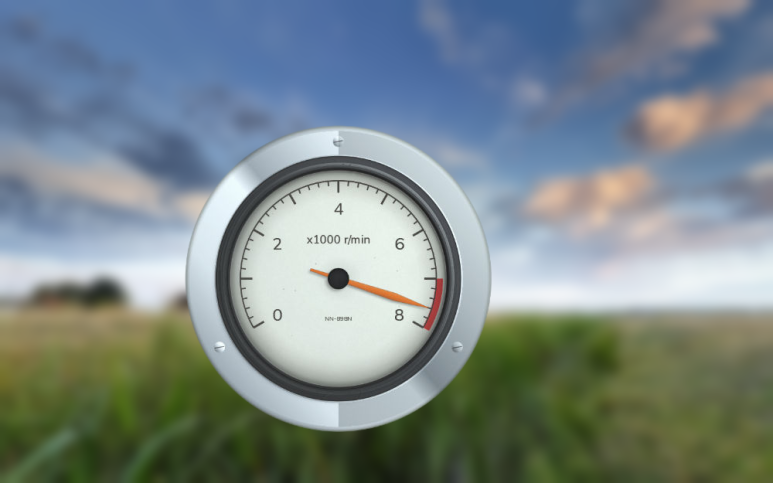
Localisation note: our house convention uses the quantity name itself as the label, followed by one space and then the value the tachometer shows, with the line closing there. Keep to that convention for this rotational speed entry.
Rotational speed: 7600 rpm
